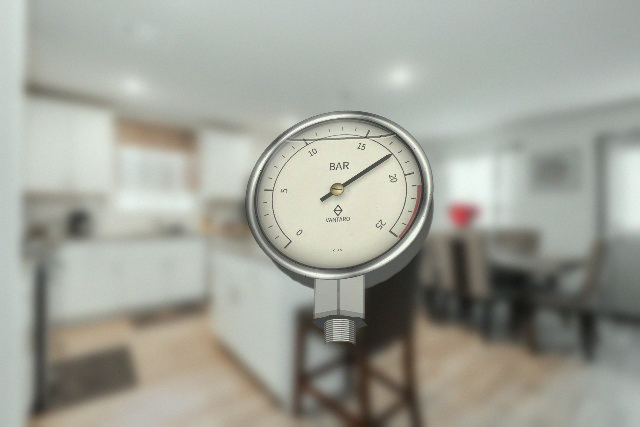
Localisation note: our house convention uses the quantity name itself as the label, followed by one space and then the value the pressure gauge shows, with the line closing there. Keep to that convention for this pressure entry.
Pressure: 18 bar
